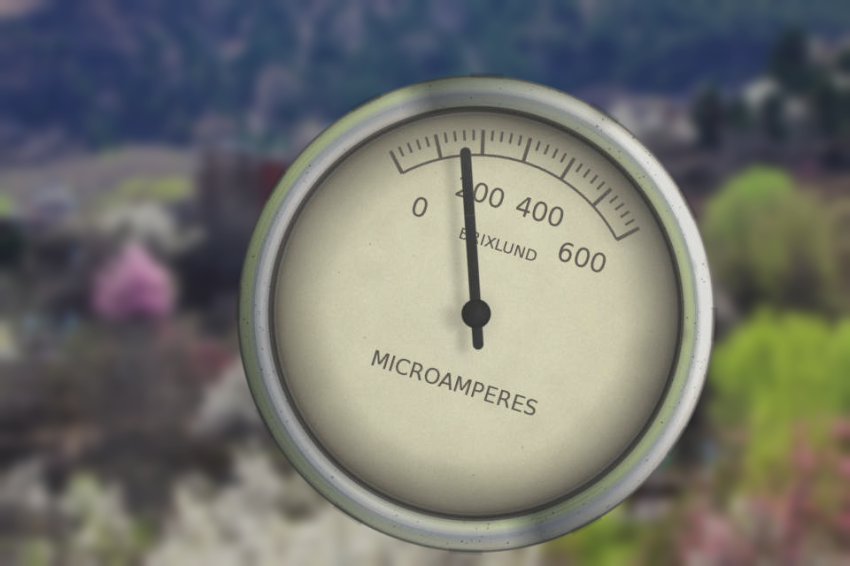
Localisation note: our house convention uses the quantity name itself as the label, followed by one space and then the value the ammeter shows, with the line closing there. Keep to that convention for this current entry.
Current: 160 µA
